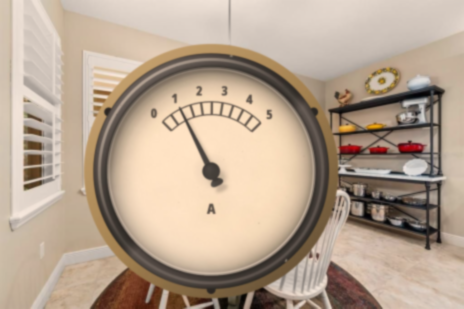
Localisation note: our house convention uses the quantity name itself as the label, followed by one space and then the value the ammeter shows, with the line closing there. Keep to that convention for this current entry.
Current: 1 A
